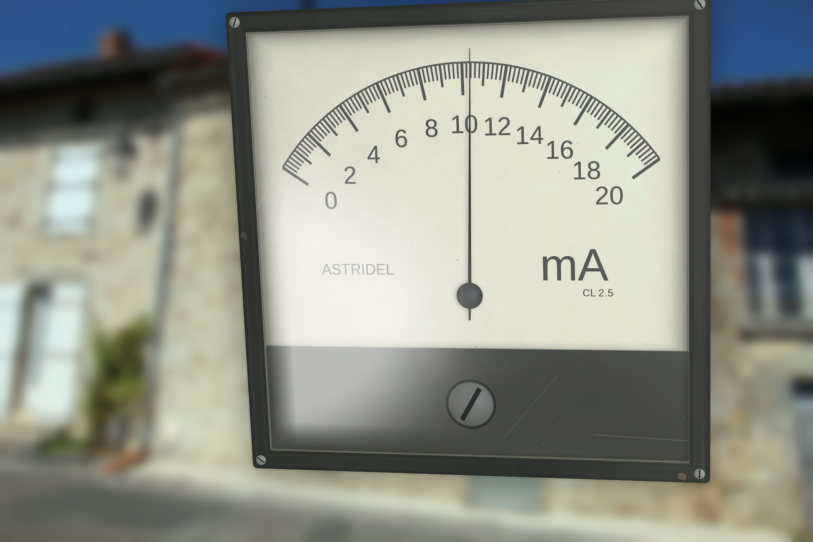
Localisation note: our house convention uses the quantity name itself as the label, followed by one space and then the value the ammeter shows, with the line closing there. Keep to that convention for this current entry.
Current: 10.4 mA
